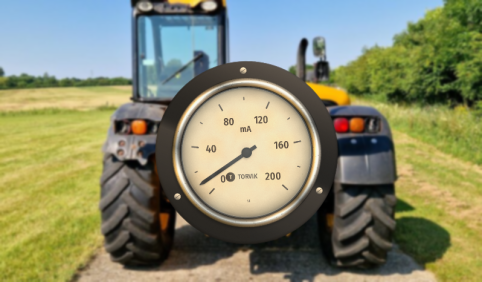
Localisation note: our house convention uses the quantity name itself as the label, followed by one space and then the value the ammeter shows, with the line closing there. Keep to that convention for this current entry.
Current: 10 mA
